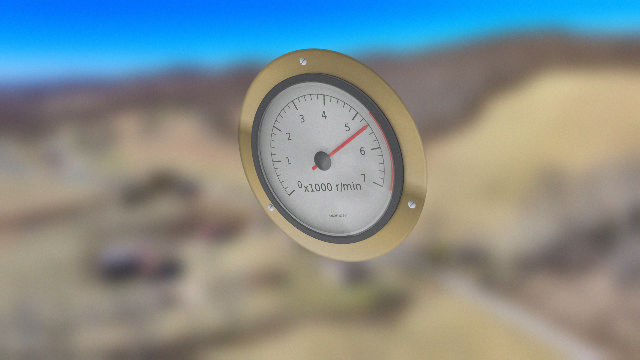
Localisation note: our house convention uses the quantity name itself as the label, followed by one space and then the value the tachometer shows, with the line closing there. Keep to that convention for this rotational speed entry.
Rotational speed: 5400 rpm
